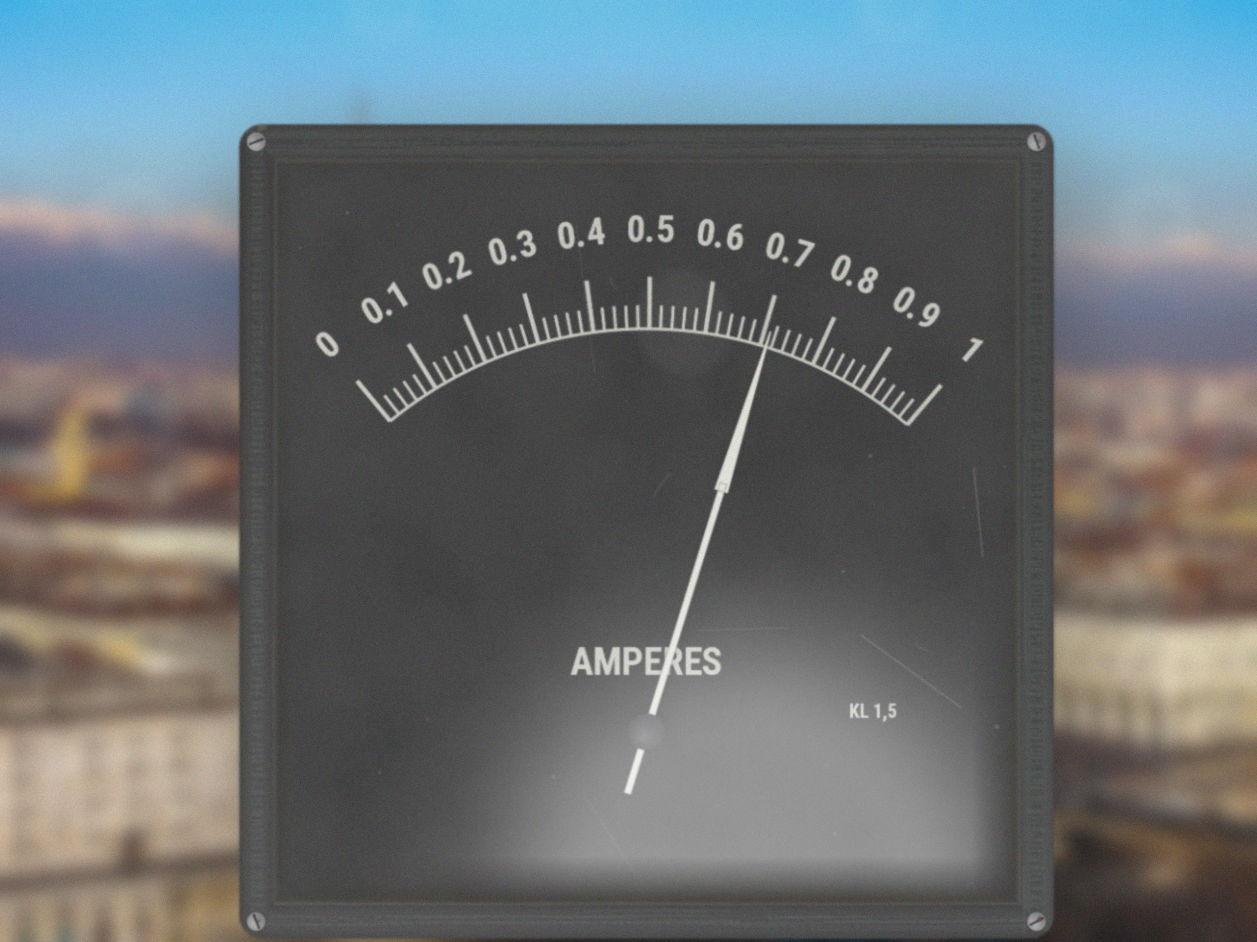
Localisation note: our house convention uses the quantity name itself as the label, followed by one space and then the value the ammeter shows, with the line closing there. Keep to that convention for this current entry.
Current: 0.71 A
